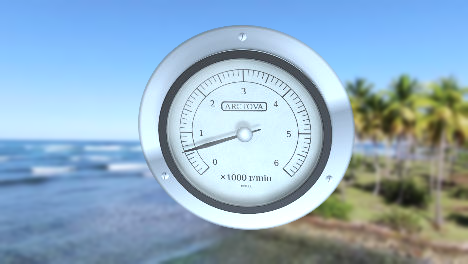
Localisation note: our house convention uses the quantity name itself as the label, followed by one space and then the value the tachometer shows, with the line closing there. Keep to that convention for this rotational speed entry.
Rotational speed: 600 rpm
